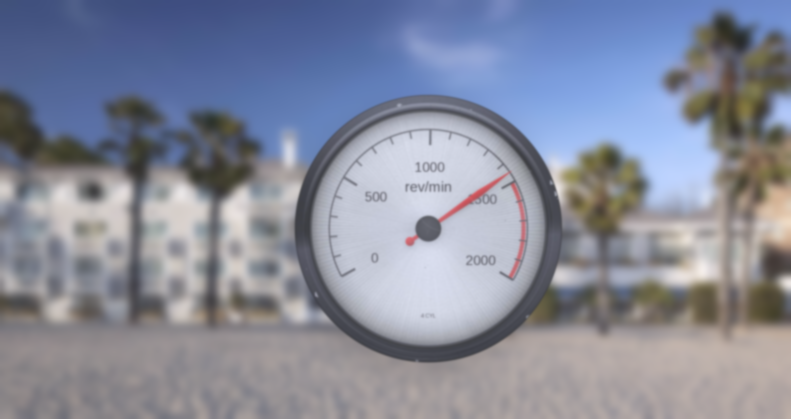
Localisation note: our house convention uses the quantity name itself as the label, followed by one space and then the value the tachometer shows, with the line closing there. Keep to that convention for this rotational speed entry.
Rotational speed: 1450 rpm
